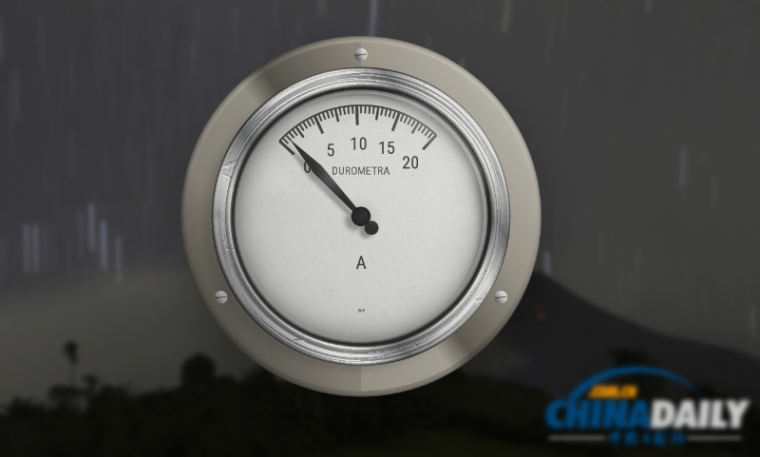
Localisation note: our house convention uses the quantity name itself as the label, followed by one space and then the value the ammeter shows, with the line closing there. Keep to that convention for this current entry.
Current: 1 A
